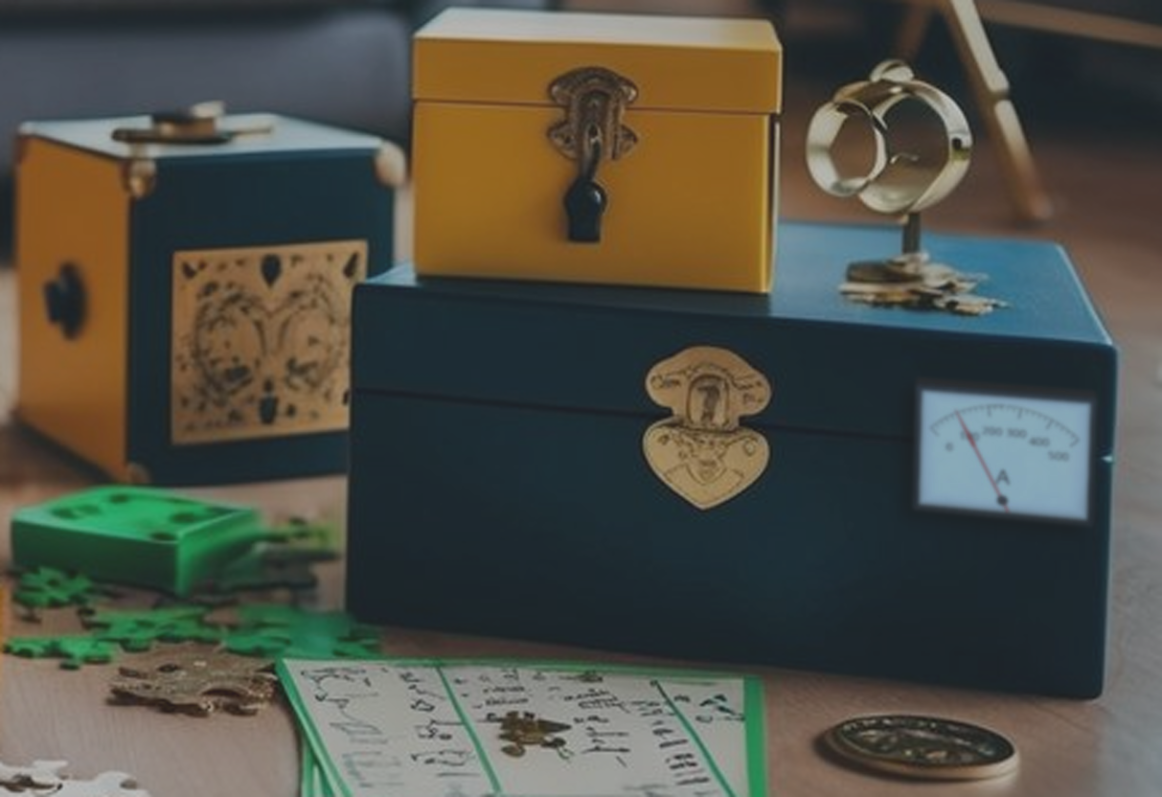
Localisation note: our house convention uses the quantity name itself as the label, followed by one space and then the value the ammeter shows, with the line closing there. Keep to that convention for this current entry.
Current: 100 A
